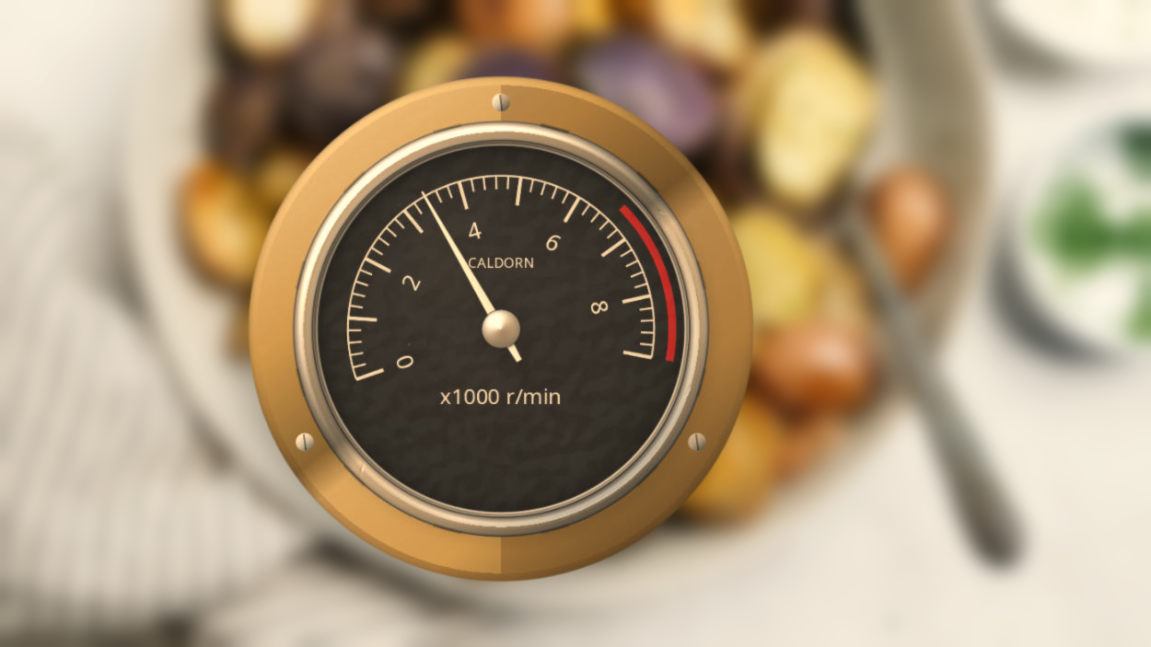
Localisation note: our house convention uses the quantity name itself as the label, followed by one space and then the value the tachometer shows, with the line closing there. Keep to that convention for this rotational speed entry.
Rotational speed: 3400 rpm
